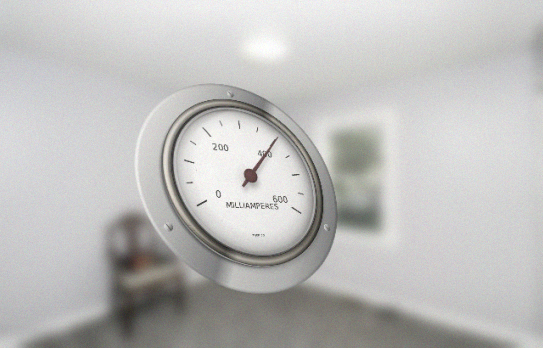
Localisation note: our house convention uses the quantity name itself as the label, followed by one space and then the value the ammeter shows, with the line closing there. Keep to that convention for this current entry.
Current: 400 mA
